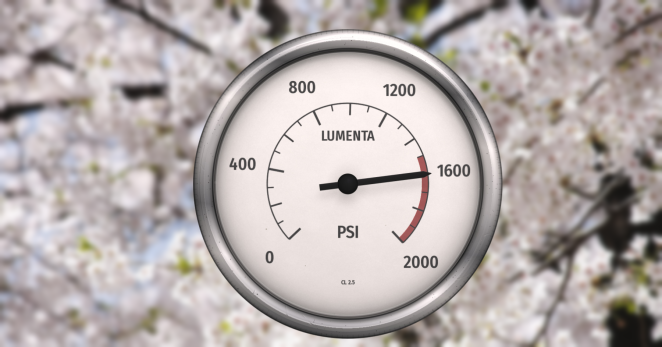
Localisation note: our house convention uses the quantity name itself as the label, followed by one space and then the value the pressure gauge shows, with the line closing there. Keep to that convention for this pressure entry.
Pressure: 1600 psi
